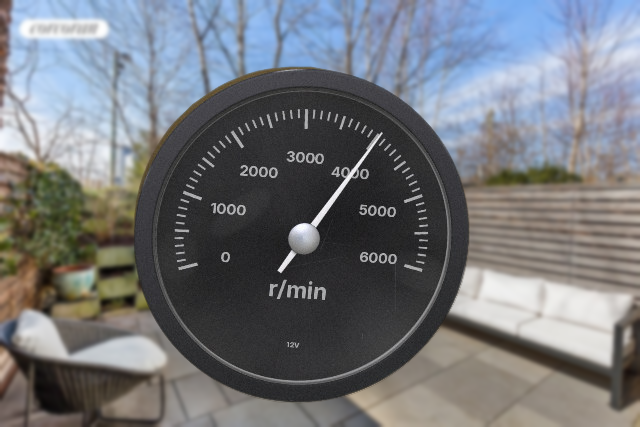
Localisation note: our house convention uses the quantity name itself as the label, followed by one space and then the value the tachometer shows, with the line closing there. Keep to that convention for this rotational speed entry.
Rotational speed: 4000 rpm
